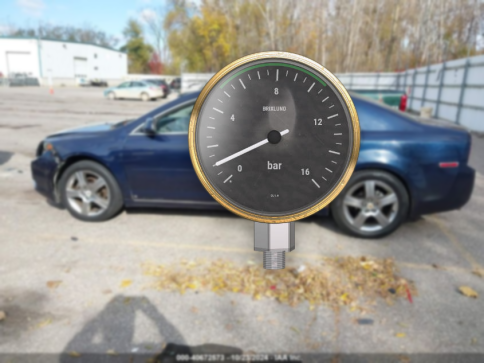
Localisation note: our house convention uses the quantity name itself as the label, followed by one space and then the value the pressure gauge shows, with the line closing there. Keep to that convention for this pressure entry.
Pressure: 1 bar
